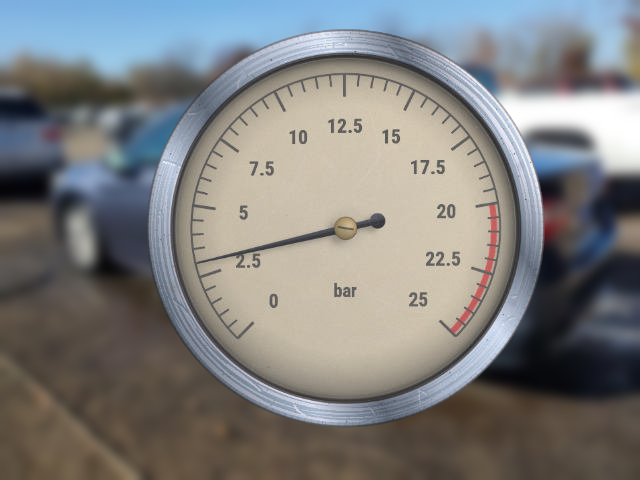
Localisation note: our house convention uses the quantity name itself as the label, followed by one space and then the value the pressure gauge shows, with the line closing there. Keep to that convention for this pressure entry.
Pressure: 3 bar
